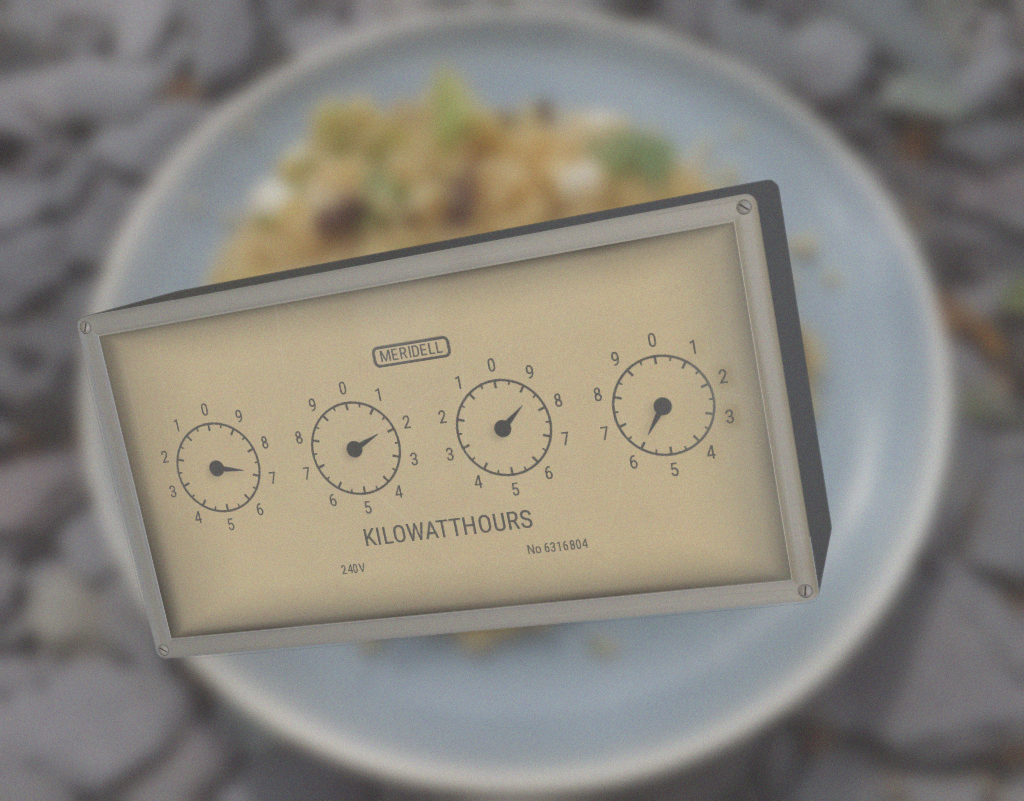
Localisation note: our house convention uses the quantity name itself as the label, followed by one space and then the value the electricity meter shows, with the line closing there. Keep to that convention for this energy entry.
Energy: 7186 kWh
